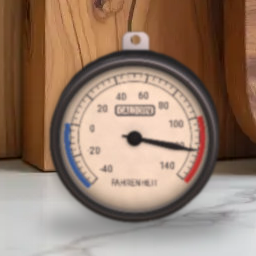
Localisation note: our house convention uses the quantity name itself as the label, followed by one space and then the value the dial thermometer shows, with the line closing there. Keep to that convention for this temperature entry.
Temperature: 120 °F
